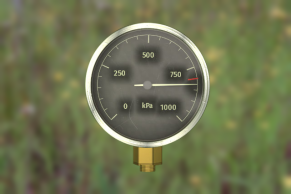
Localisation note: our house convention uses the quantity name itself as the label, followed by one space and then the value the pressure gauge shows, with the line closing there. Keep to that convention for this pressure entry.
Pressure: 825 kPa
